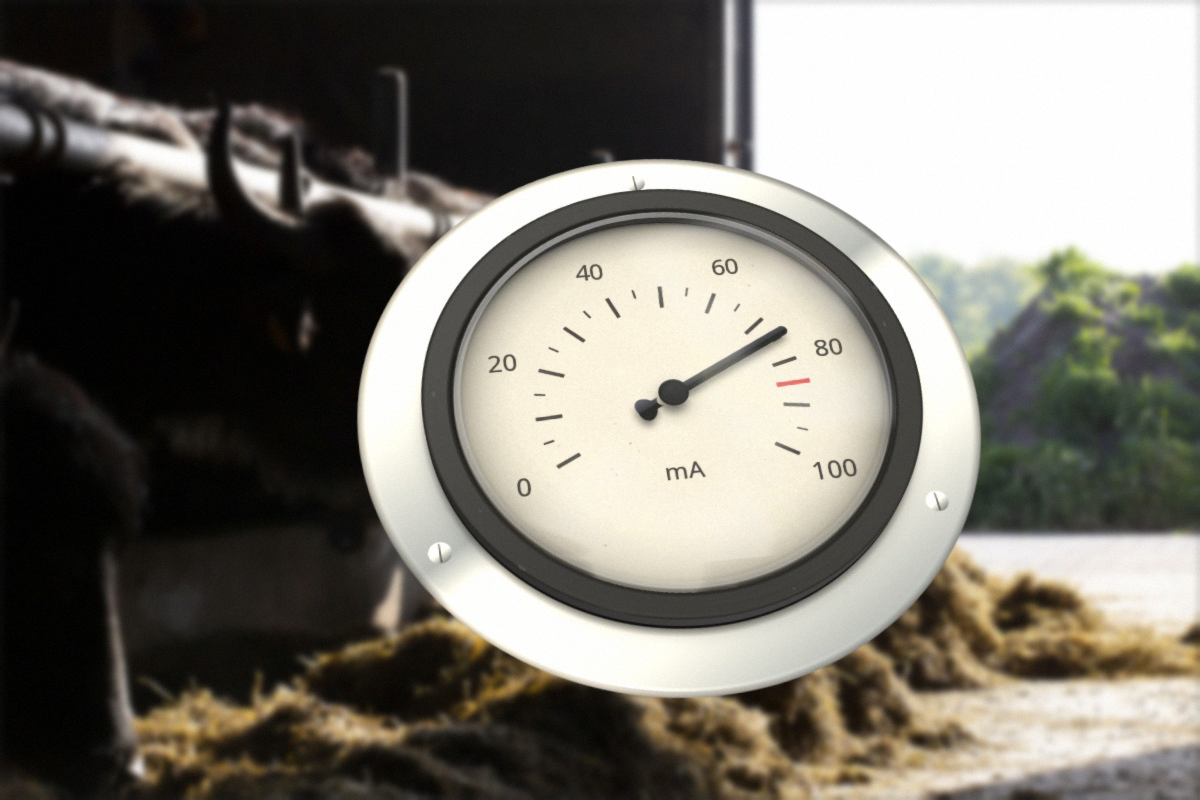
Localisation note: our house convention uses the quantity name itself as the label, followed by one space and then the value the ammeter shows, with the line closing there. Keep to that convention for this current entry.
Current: 75 mA
